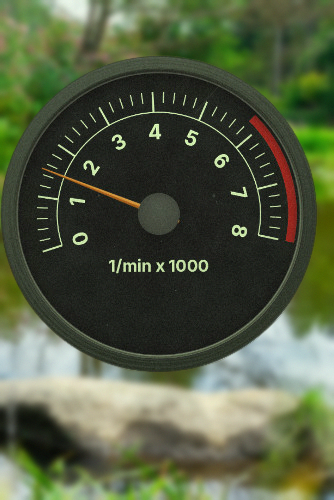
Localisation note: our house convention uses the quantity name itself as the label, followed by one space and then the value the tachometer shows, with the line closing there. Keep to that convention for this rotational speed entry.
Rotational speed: 1500 rpm
